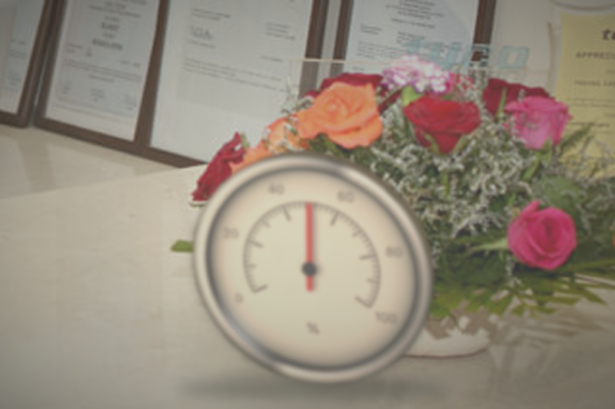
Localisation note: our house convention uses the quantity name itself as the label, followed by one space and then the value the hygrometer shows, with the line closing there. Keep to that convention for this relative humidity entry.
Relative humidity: 50 %
